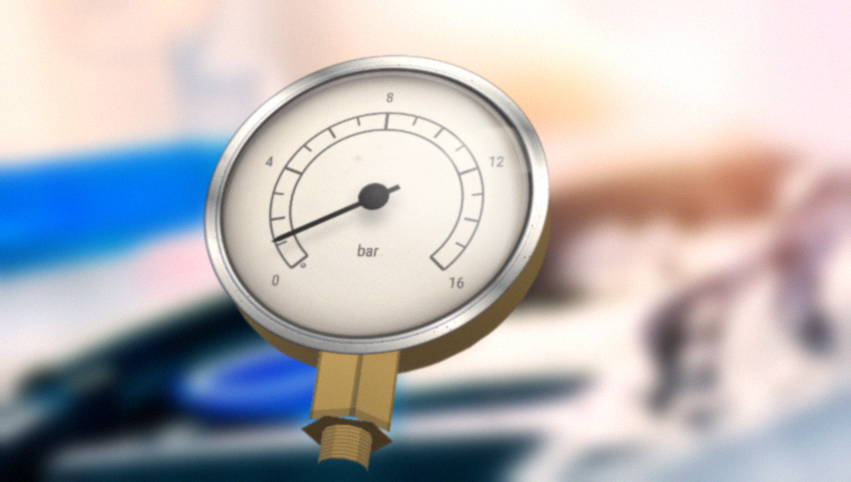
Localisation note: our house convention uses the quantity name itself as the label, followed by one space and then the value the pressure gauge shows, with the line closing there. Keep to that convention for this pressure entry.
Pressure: 1 bar
